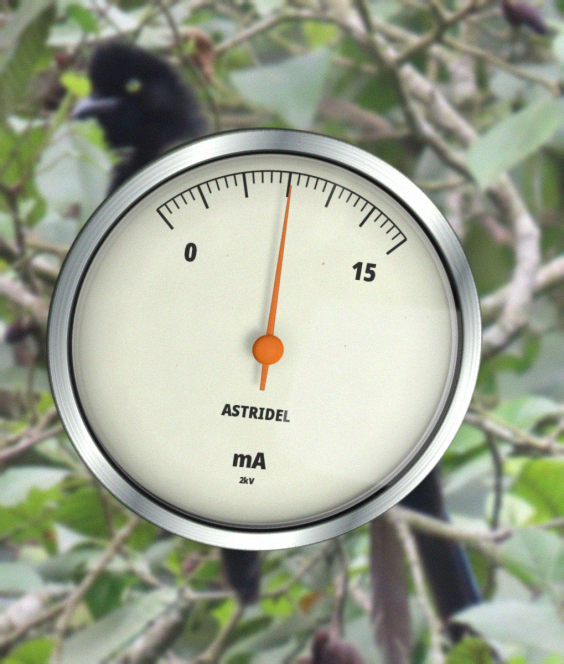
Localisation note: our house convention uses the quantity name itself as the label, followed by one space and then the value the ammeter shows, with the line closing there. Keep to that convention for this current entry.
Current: 7.5 mA
